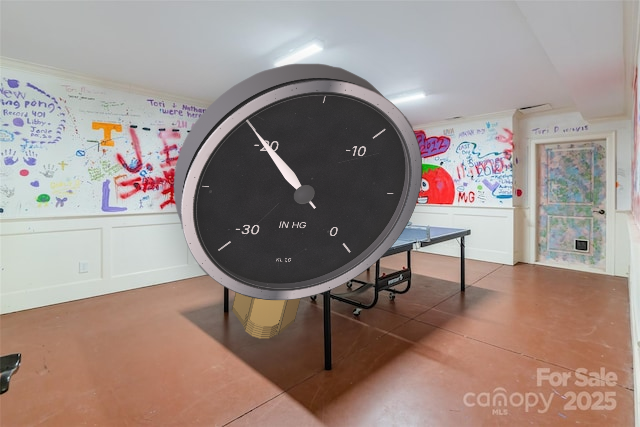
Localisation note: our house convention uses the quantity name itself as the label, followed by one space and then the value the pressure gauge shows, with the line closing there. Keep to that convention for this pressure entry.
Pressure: -20 inHg
